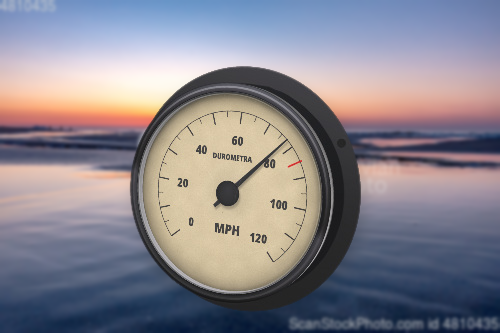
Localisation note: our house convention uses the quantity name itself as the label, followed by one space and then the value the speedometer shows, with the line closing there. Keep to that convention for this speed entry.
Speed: 77.5 mph
